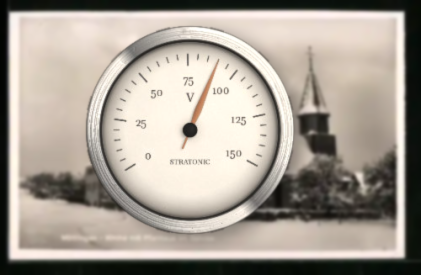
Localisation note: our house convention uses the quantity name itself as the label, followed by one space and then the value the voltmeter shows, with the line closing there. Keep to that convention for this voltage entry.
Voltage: 90 V
